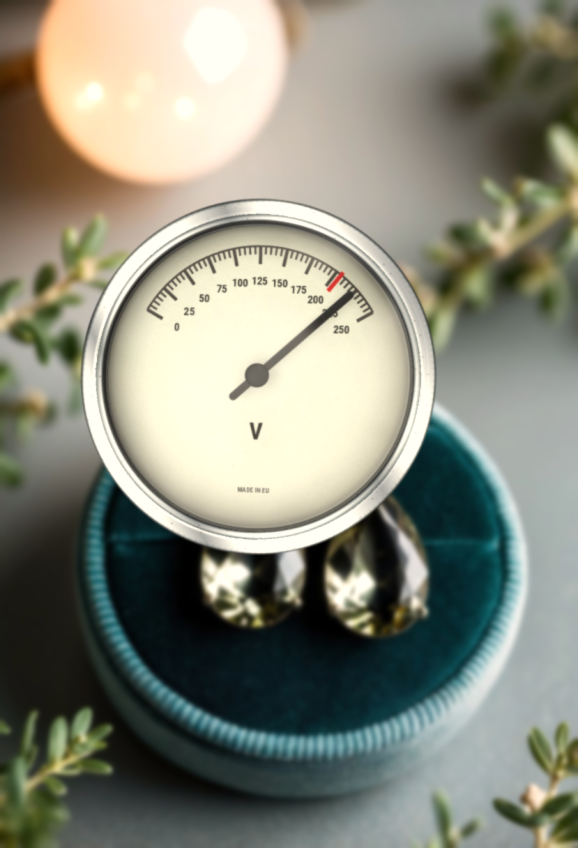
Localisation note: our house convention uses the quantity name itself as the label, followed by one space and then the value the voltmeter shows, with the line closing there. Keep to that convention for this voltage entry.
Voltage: 225 V
